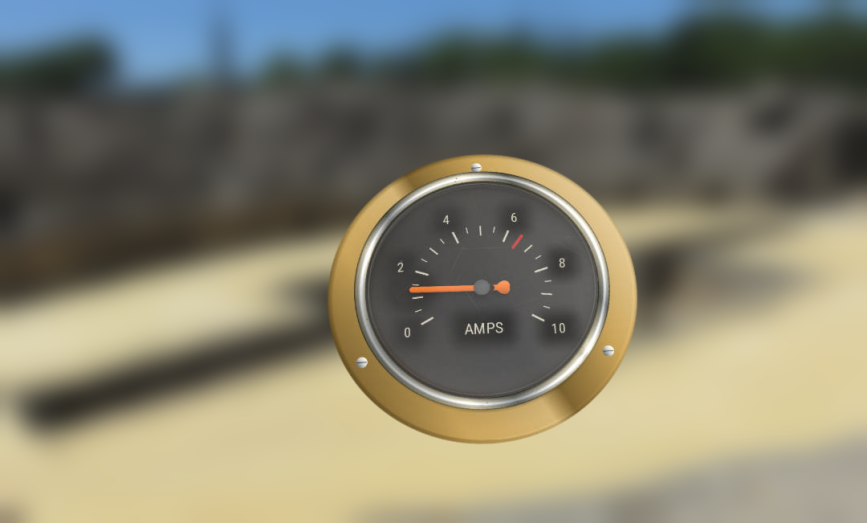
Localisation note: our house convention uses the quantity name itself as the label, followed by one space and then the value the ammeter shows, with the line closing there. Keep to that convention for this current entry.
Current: 1.25 A
